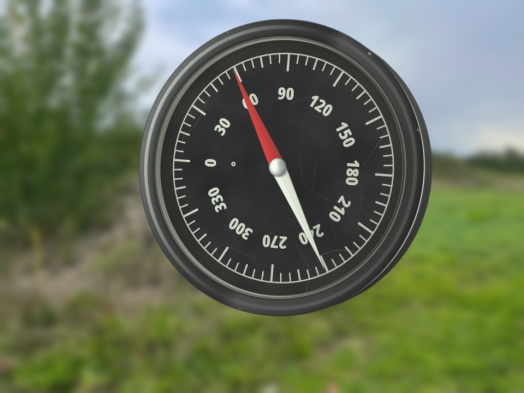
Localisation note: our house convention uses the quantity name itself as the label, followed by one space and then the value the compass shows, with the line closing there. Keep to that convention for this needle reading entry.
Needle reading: 60 °
